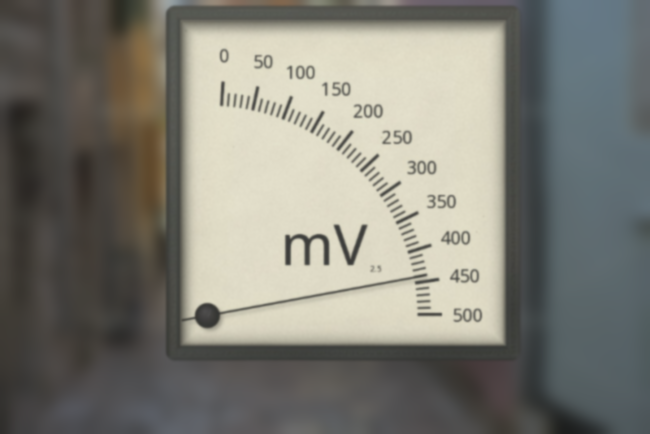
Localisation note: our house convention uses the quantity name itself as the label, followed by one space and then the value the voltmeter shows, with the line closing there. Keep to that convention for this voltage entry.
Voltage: 440 mV
